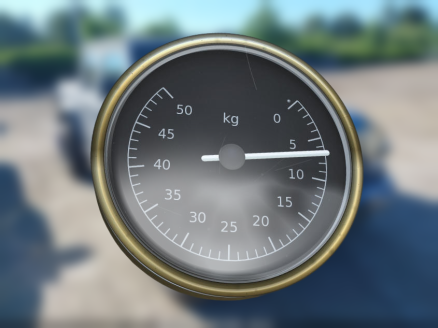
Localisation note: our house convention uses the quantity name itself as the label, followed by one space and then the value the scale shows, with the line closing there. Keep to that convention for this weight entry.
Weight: 7 kg
